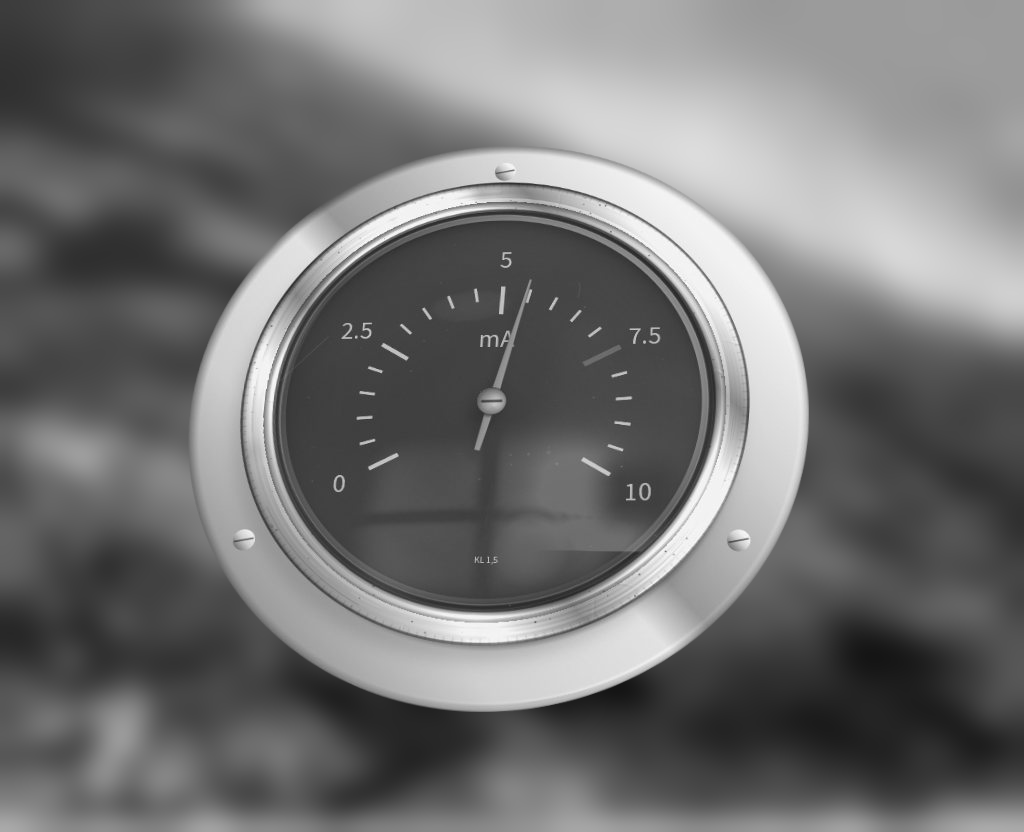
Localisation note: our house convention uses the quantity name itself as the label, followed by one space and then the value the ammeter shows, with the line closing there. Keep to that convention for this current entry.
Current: 5.5 mA
